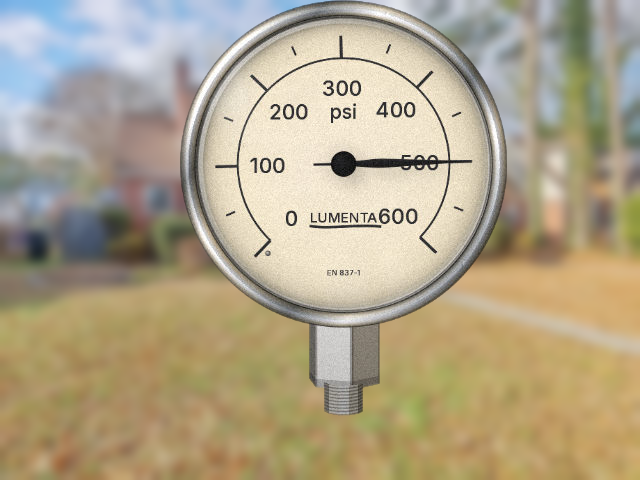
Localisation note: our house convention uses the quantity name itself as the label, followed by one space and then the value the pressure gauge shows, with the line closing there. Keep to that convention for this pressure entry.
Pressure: 500 psi
